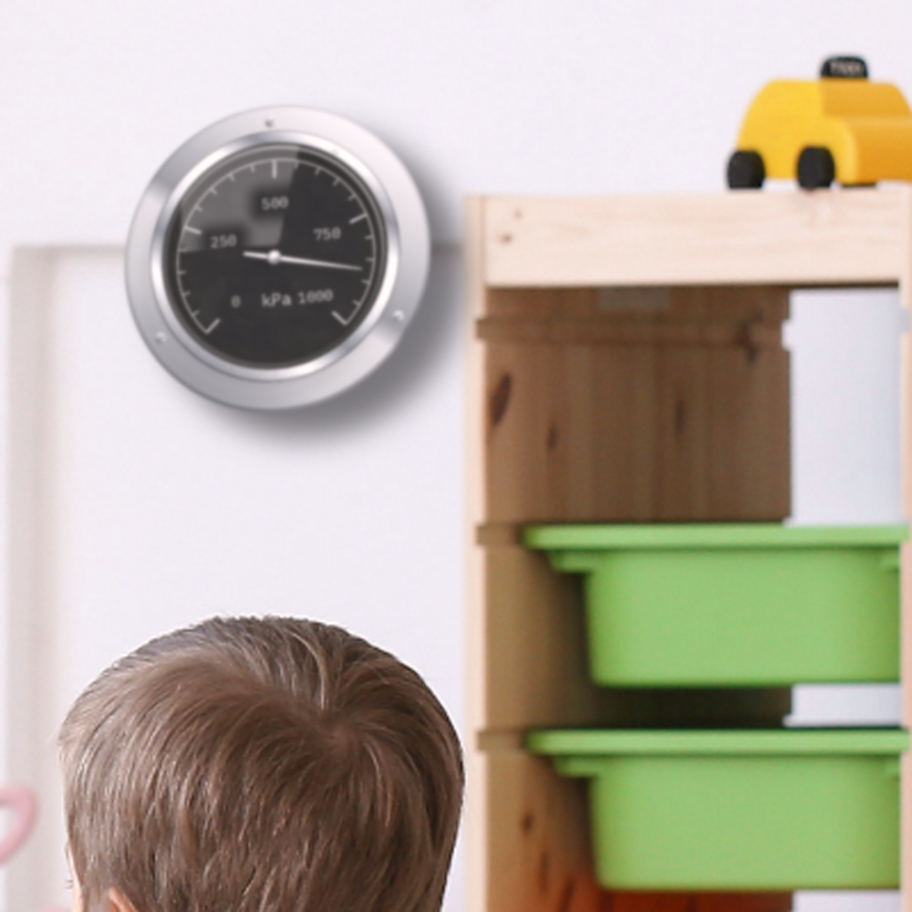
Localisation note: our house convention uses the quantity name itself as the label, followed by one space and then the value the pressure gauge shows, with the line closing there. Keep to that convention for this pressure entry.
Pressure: 875 kPa
